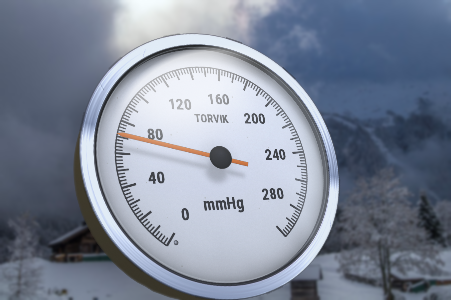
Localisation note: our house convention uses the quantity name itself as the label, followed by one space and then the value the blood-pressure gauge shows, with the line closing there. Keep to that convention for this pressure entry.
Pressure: 70 mmHg
